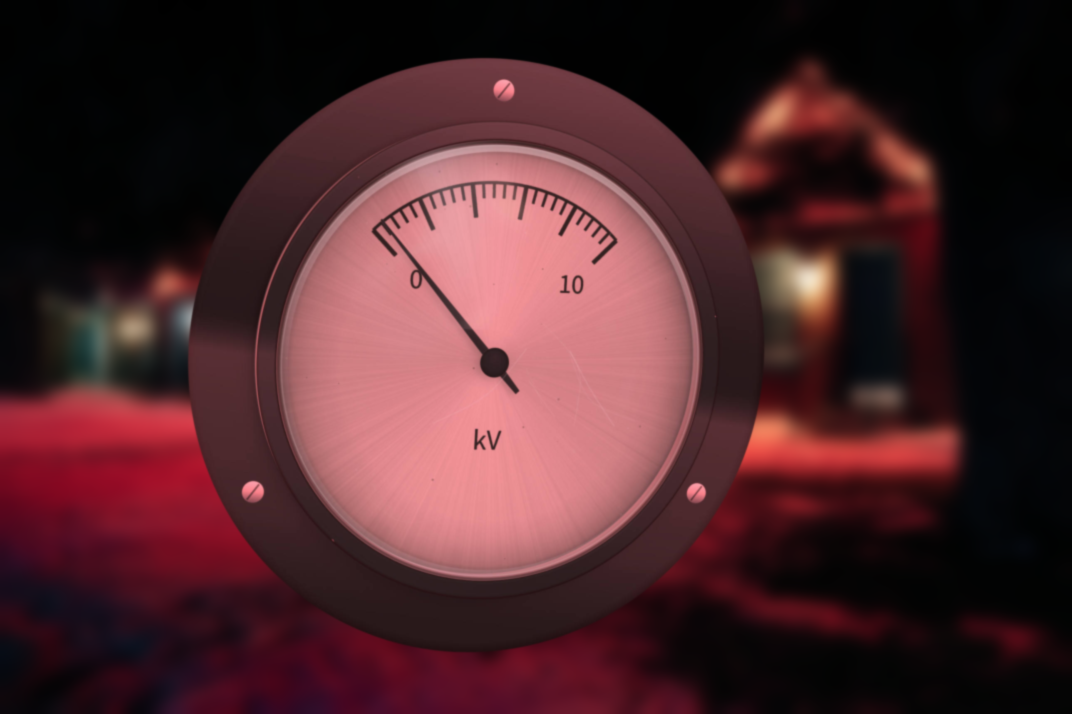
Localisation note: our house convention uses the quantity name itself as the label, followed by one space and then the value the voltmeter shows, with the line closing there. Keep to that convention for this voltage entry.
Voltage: 0.4 kV
